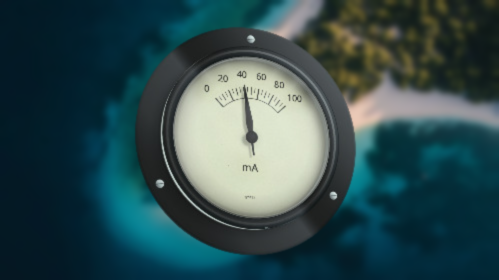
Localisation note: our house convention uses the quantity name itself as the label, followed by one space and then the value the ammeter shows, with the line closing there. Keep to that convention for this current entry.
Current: 40 mA
